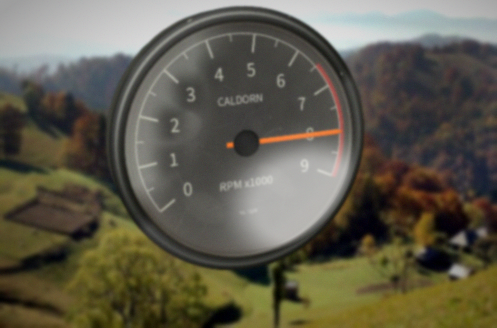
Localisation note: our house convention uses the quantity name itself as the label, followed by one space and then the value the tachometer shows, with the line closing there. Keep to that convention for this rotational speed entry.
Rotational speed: 8000 rpm
